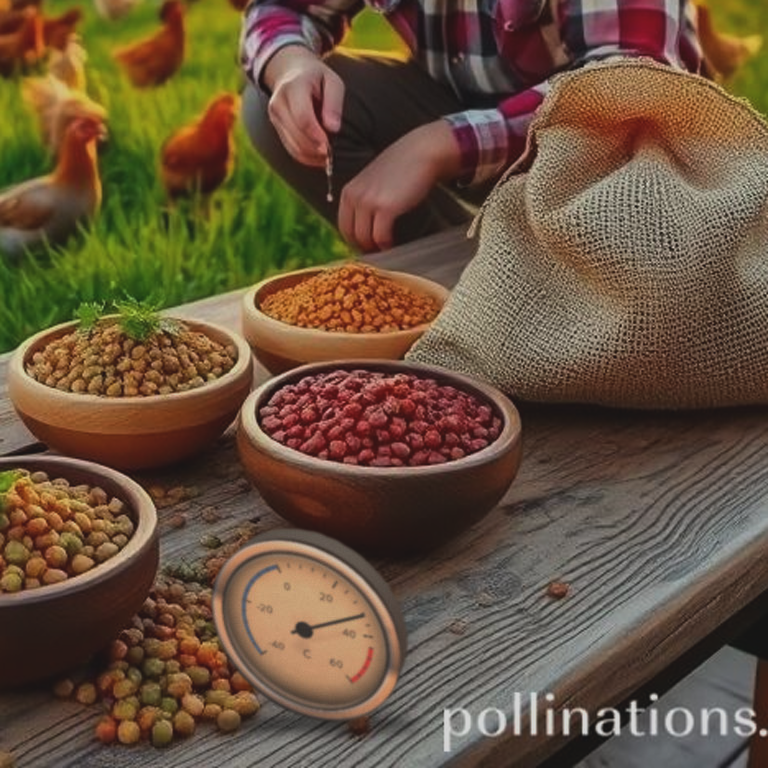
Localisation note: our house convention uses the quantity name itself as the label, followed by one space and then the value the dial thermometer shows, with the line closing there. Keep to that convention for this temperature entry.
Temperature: 32 °C
